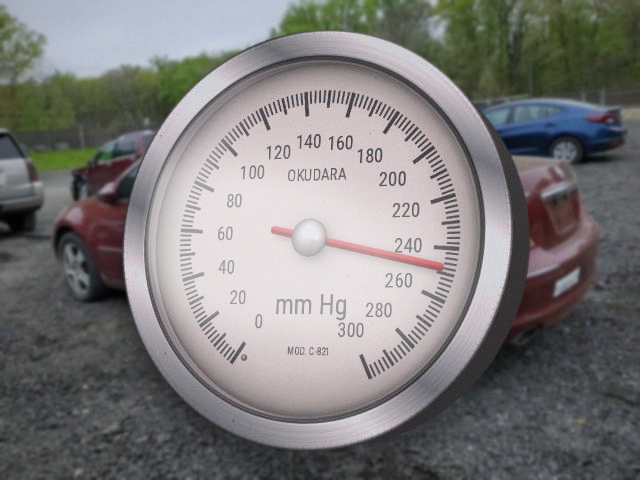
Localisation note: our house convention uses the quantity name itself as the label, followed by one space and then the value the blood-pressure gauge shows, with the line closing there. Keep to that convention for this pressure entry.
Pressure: 248 mmHg
